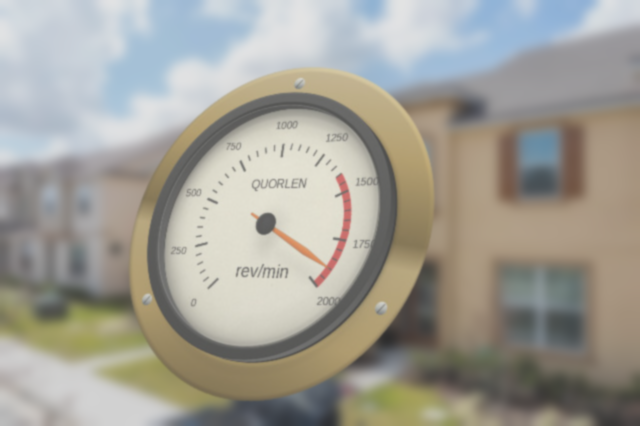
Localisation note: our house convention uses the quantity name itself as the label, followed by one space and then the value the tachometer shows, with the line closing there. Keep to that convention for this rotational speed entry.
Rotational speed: 1900 rpm
